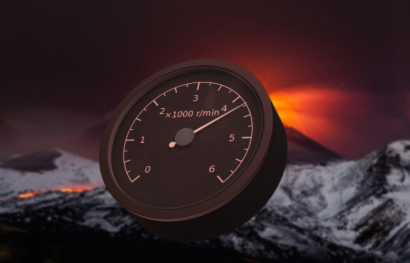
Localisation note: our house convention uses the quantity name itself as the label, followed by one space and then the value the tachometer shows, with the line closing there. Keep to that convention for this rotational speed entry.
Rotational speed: 4250 rpm
